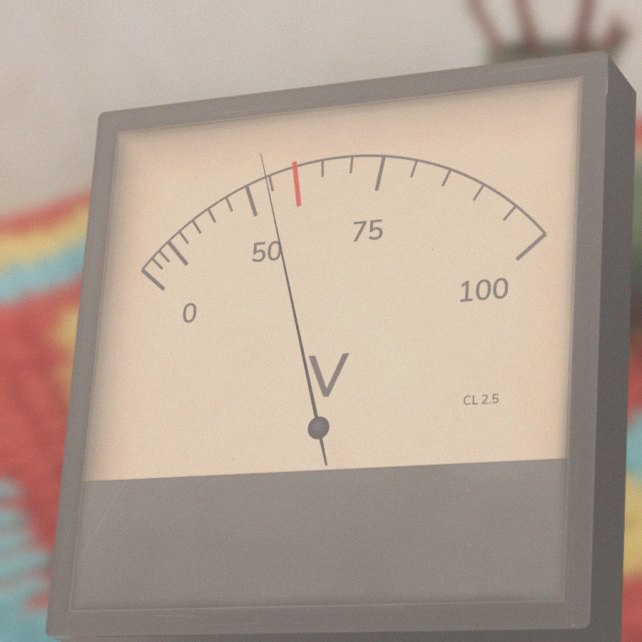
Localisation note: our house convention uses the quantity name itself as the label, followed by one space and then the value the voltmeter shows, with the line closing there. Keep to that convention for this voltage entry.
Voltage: 55 V
